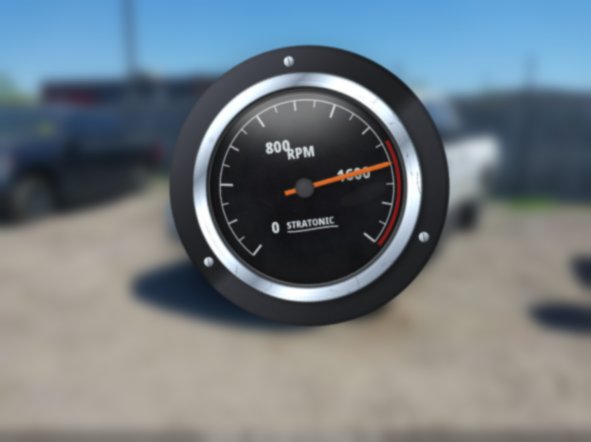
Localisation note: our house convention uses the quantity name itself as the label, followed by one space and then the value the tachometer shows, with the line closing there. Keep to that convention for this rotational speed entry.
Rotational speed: 1600 rpm
